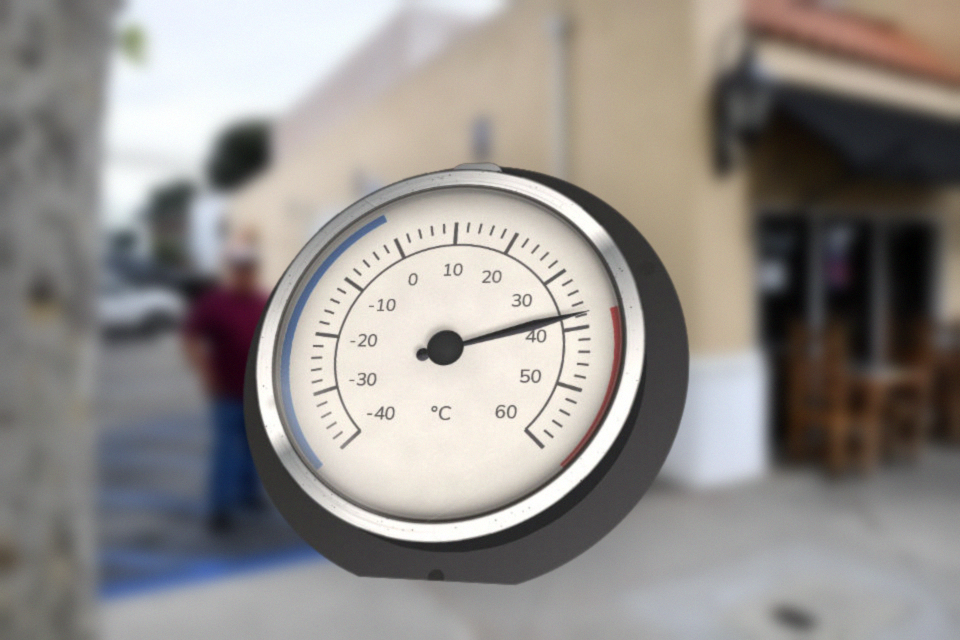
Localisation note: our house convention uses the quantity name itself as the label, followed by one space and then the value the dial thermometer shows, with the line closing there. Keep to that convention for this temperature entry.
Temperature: 38 °C
